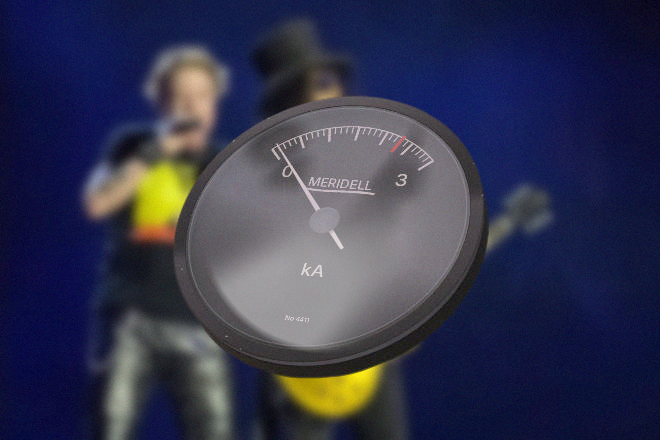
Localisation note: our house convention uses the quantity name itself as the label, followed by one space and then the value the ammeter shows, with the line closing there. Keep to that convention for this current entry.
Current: 0.1 kA
